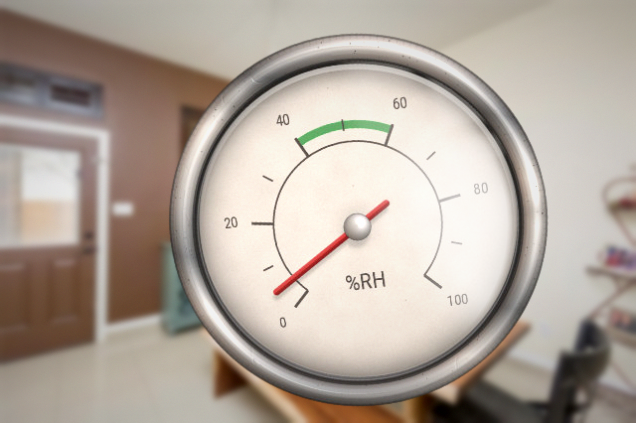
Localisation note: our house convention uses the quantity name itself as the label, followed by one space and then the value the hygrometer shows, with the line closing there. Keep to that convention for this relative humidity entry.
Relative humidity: 5 %
